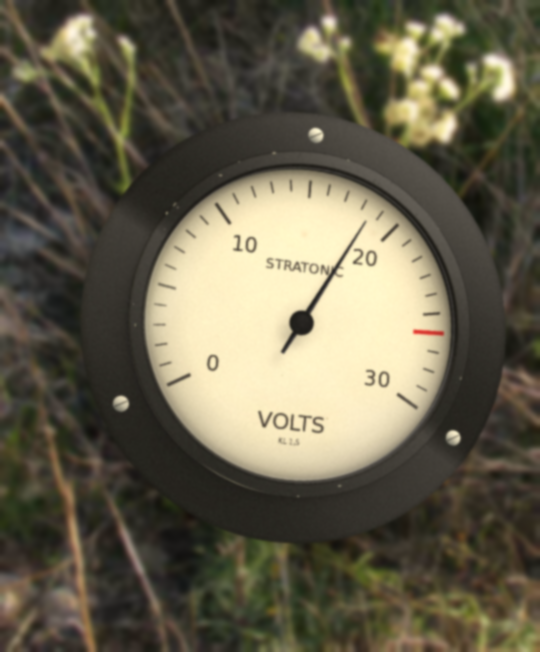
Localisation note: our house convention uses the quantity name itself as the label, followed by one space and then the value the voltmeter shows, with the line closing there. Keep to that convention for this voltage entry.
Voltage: 18.5 V
